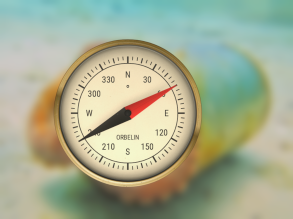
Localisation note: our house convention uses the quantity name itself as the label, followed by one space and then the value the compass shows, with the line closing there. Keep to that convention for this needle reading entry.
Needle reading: 60 °
